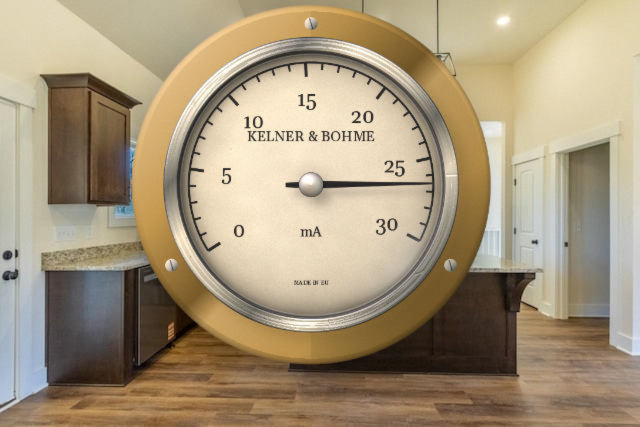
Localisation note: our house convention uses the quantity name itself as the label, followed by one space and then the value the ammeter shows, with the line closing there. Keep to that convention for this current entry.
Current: 26.5 mA
